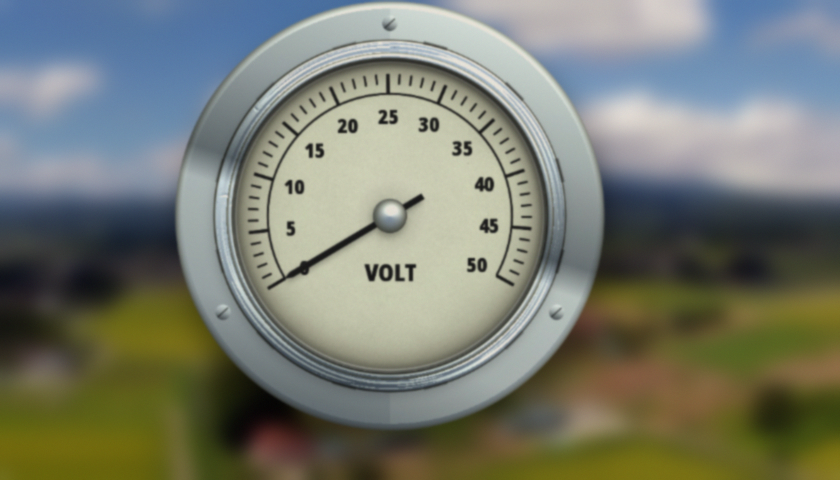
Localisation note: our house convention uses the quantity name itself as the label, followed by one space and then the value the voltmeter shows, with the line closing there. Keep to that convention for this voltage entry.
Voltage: 0 V
